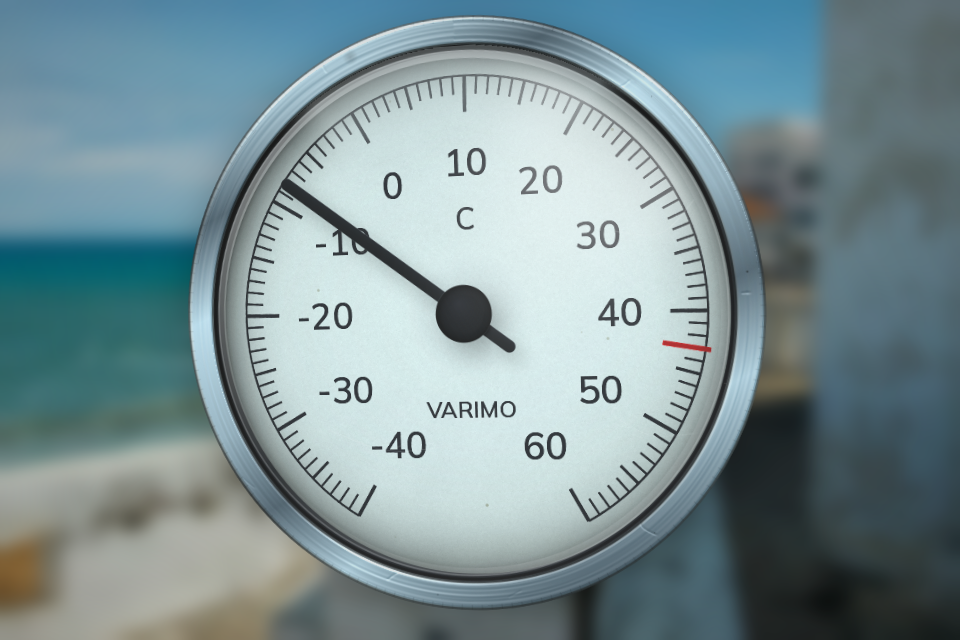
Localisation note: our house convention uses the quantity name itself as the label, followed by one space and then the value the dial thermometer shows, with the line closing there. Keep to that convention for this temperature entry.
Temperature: -8 °C
